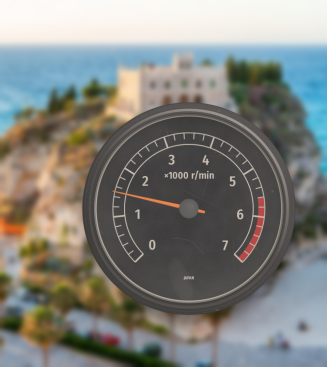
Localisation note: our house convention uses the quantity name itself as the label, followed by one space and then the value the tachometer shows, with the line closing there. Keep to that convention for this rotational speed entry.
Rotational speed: 1500 rpm
